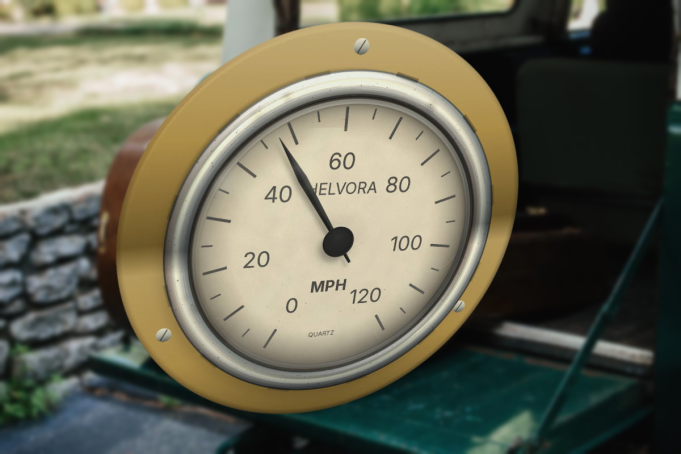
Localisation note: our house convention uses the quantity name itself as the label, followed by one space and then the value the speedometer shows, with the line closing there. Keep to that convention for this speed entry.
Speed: 47.5 mph
